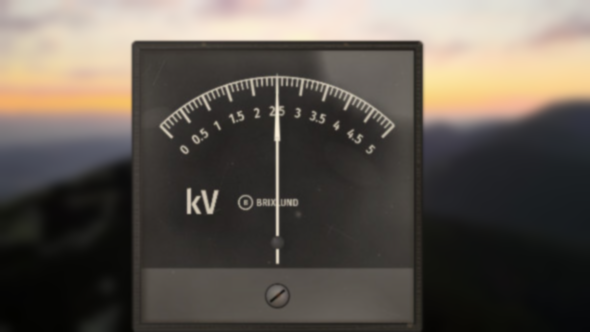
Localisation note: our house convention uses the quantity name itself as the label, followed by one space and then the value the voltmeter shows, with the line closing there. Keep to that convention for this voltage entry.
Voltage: 2.5 kV
